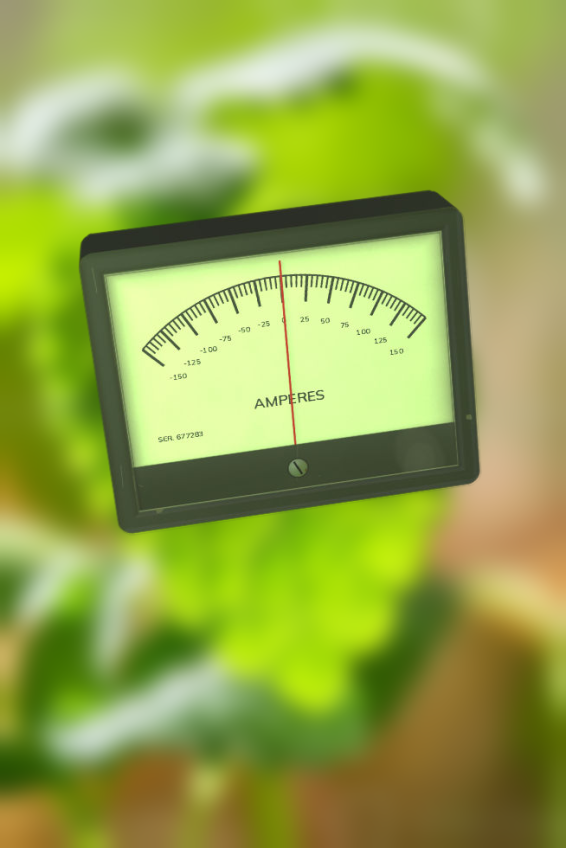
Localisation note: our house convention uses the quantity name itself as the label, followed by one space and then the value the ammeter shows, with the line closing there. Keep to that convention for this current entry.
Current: 0 A
